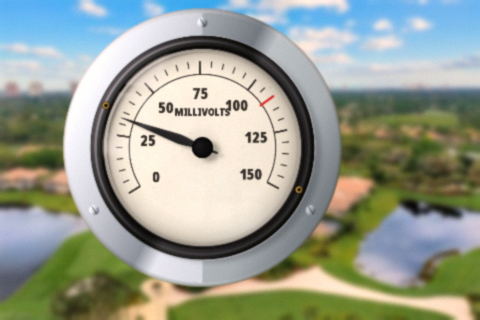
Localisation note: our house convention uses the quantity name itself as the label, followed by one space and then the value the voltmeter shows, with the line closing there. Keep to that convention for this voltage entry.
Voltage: 32.5 mV
